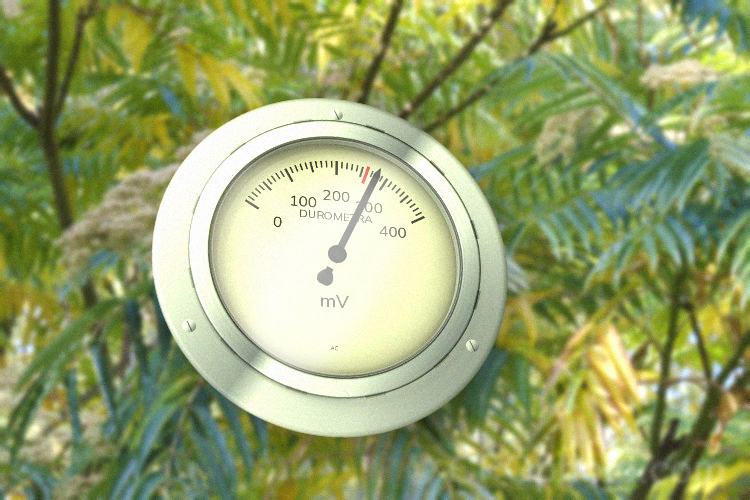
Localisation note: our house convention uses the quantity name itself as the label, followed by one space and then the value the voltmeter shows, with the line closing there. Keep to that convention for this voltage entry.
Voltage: 280 mV
